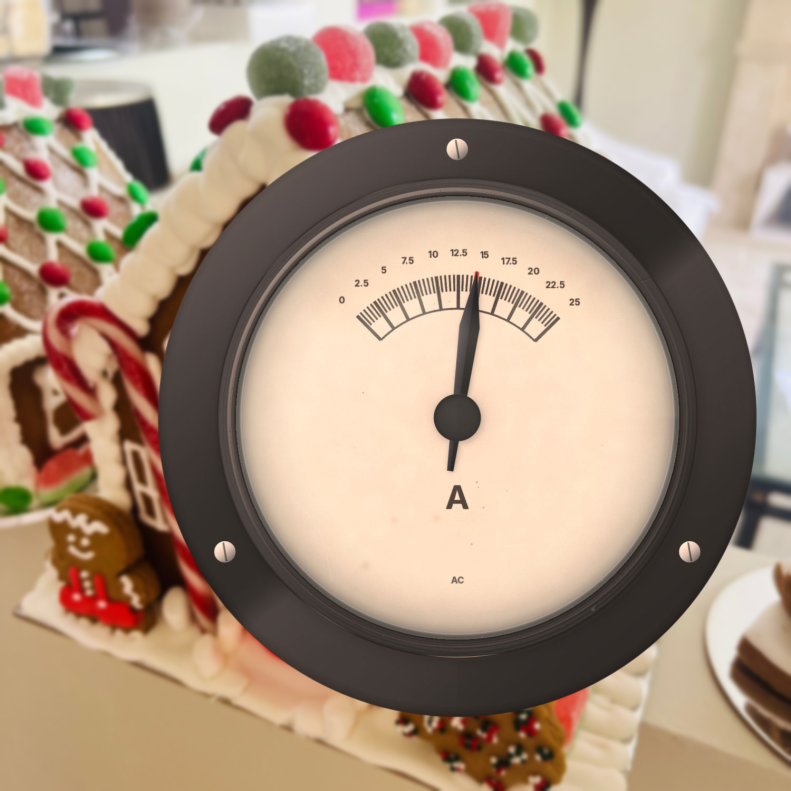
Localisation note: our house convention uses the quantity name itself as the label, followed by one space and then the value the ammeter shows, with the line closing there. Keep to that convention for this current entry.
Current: 14.5 A
